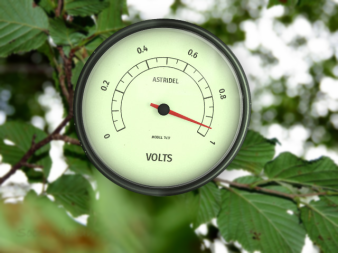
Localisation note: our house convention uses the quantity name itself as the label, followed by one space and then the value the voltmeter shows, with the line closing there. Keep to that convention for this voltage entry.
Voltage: 0.95 V
